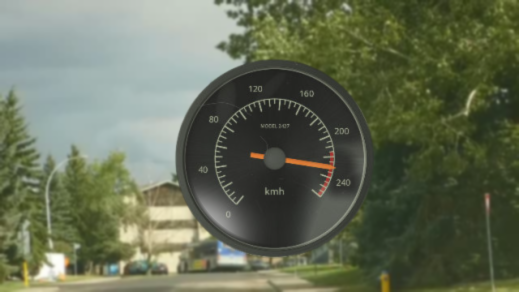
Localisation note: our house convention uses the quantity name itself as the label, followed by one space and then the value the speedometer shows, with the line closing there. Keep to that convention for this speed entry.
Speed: 230 km/h
